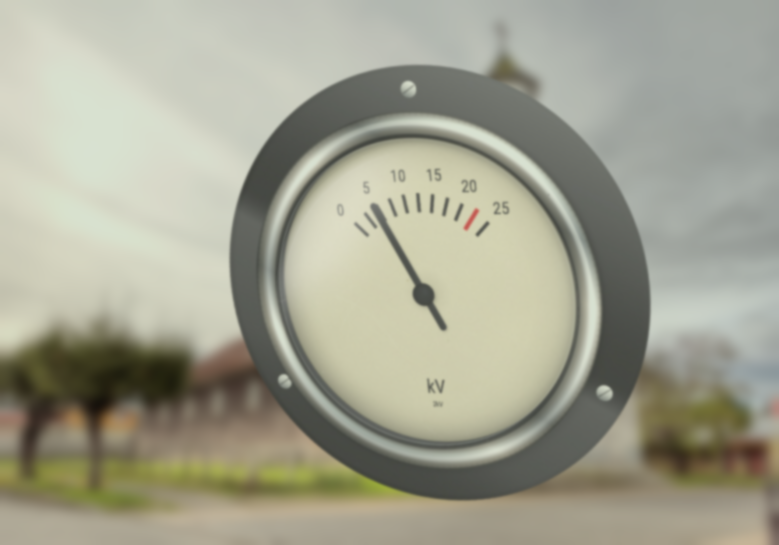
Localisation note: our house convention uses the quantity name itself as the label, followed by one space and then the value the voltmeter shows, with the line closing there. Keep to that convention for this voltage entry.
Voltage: 5 kV
